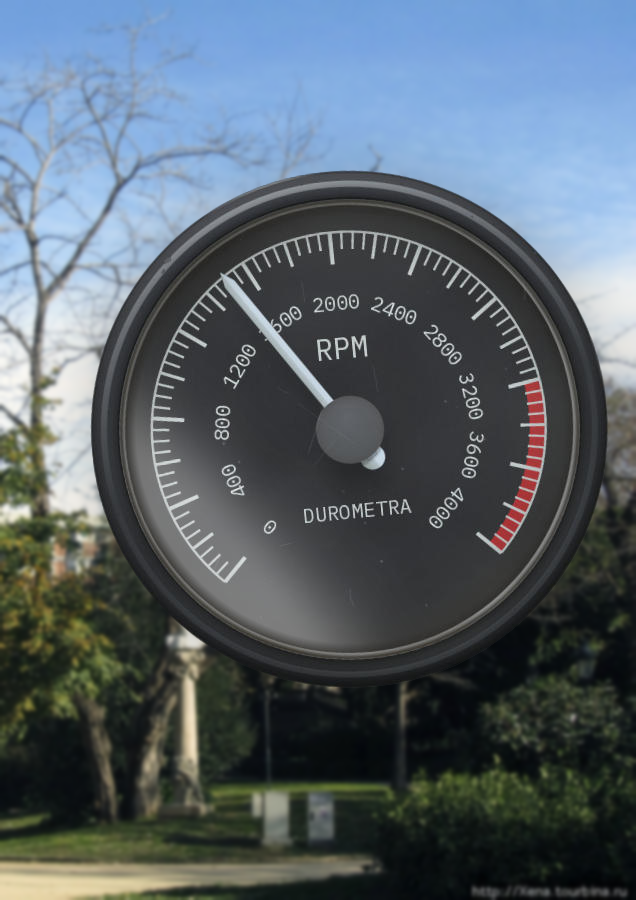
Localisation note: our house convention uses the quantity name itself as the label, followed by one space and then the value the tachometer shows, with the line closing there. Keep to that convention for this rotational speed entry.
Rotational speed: 1500 rpm
